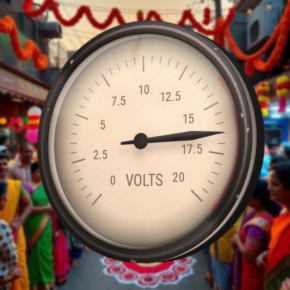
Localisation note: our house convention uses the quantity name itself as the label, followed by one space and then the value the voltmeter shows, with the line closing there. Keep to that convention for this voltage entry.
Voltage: 16.5 V
